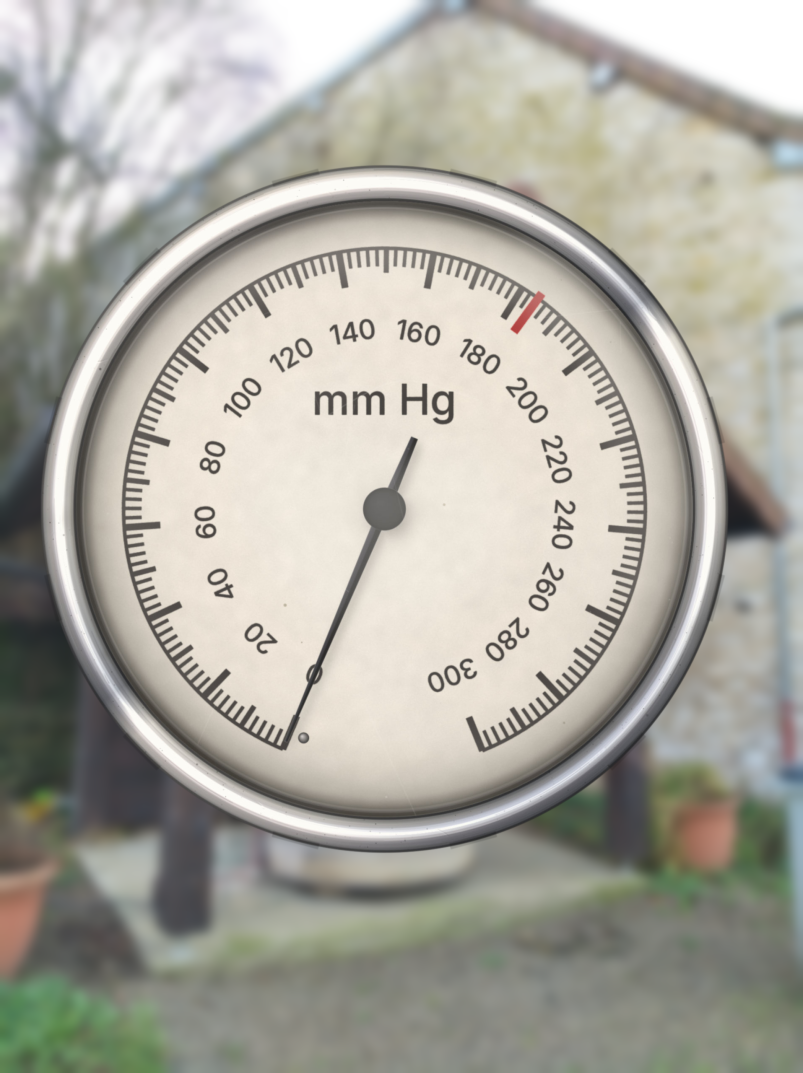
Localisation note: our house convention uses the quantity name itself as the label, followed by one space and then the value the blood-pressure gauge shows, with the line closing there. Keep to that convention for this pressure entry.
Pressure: 0 mmHg
